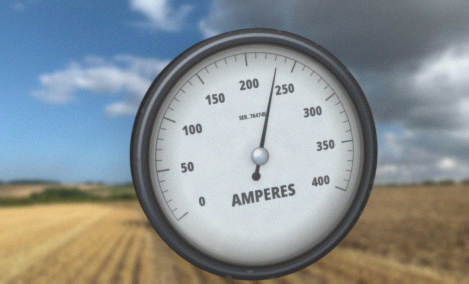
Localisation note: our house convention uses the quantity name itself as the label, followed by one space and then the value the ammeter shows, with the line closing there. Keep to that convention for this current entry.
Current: 230 A
